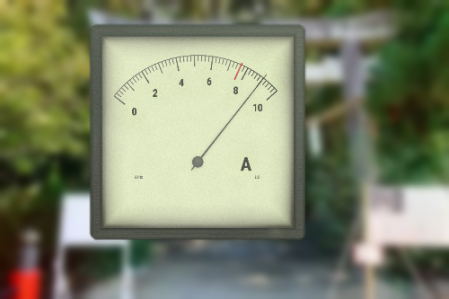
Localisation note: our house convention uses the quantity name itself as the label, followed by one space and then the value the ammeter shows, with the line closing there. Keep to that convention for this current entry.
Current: 9 A
